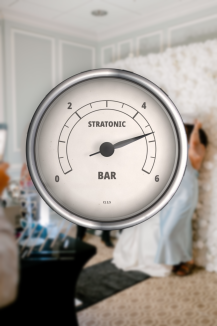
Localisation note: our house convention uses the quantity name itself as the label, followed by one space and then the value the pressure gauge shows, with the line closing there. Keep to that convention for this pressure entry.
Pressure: 4.75 bar
